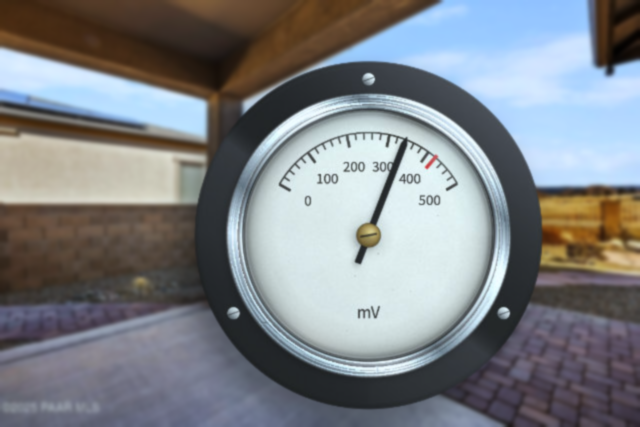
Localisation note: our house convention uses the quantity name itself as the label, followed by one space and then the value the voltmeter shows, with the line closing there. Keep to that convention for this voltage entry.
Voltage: 340 mV
